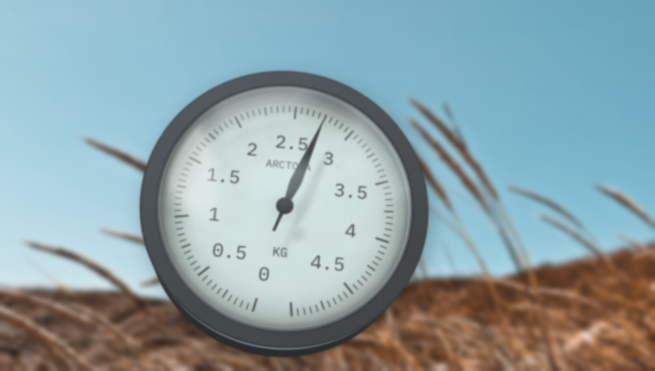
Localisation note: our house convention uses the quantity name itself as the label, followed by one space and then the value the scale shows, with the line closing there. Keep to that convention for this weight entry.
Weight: 2.75 kg
